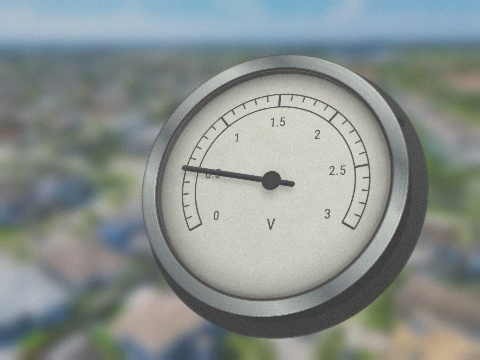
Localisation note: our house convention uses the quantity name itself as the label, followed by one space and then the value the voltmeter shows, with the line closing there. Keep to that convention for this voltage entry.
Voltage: 0.5 V
